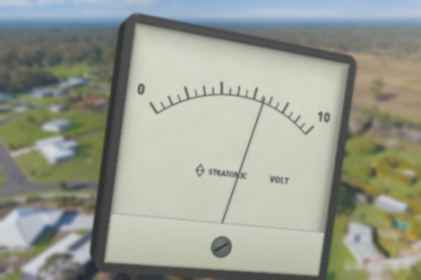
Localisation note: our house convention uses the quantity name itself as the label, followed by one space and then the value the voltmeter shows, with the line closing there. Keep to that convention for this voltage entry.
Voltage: 6.5 V
